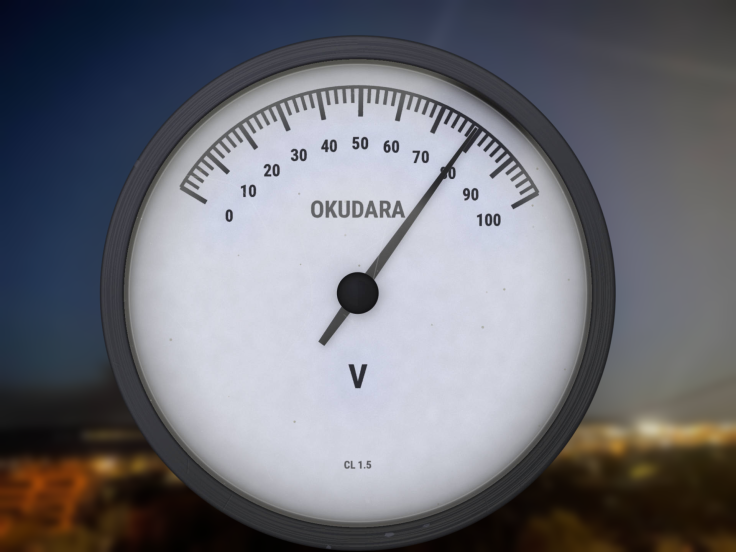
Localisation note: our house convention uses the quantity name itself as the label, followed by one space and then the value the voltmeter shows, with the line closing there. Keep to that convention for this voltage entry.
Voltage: 79 V
